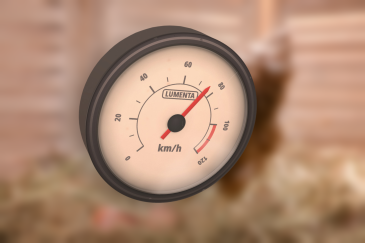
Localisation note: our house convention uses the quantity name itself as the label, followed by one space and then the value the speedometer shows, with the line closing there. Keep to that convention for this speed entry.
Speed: 75 km/h
